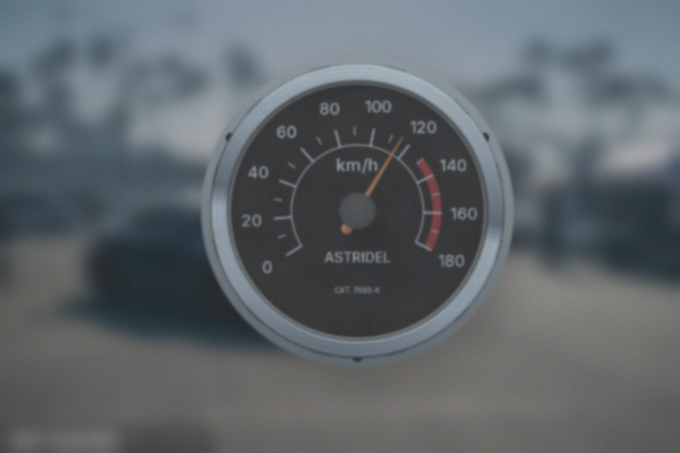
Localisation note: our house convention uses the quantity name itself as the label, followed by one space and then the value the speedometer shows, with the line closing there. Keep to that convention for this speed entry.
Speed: 115 km/h
